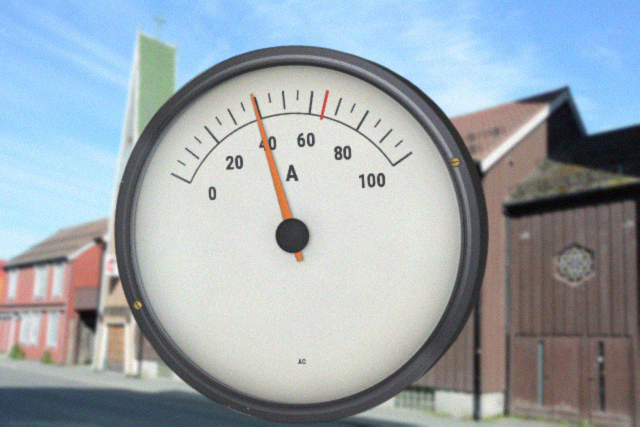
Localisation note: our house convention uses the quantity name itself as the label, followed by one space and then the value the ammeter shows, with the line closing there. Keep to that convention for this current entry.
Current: 40 A
